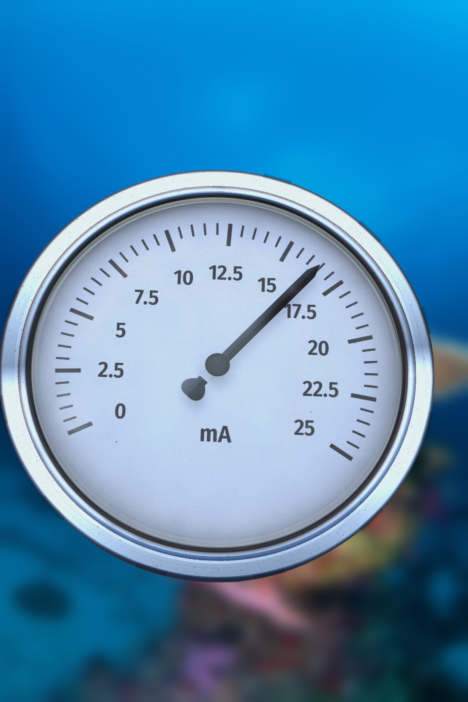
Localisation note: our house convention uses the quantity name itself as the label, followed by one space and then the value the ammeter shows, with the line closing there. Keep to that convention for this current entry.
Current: 16.5 mA
